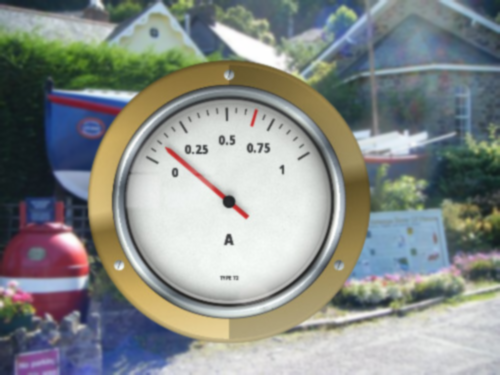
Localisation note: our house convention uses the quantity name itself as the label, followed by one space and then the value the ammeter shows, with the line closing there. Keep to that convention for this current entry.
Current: 0.1 A
